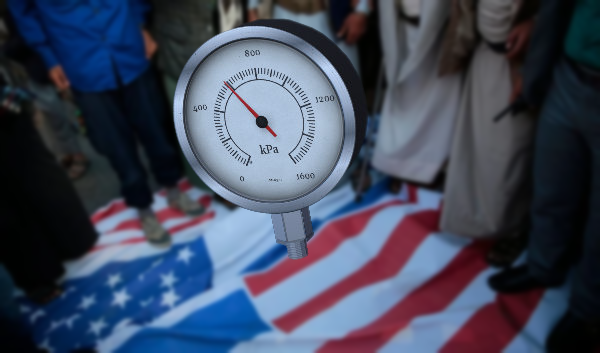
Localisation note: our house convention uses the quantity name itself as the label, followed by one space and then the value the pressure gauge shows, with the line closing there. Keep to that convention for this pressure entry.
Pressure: 600 kPa
